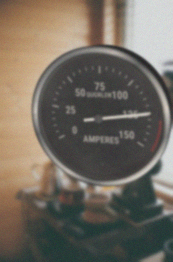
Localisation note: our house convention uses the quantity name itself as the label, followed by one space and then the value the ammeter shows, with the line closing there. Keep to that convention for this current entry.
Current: 125 A
